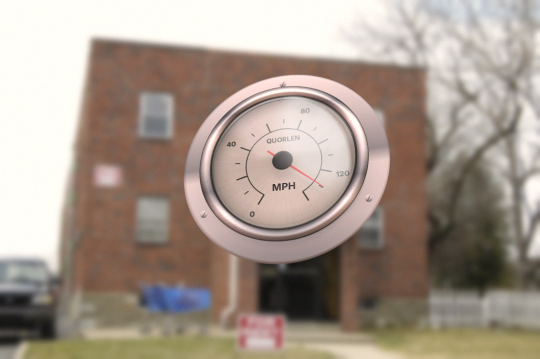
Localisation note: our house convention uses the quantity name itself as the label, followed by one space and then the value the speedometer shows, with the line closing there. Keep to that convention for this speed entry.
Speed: 130 mph
